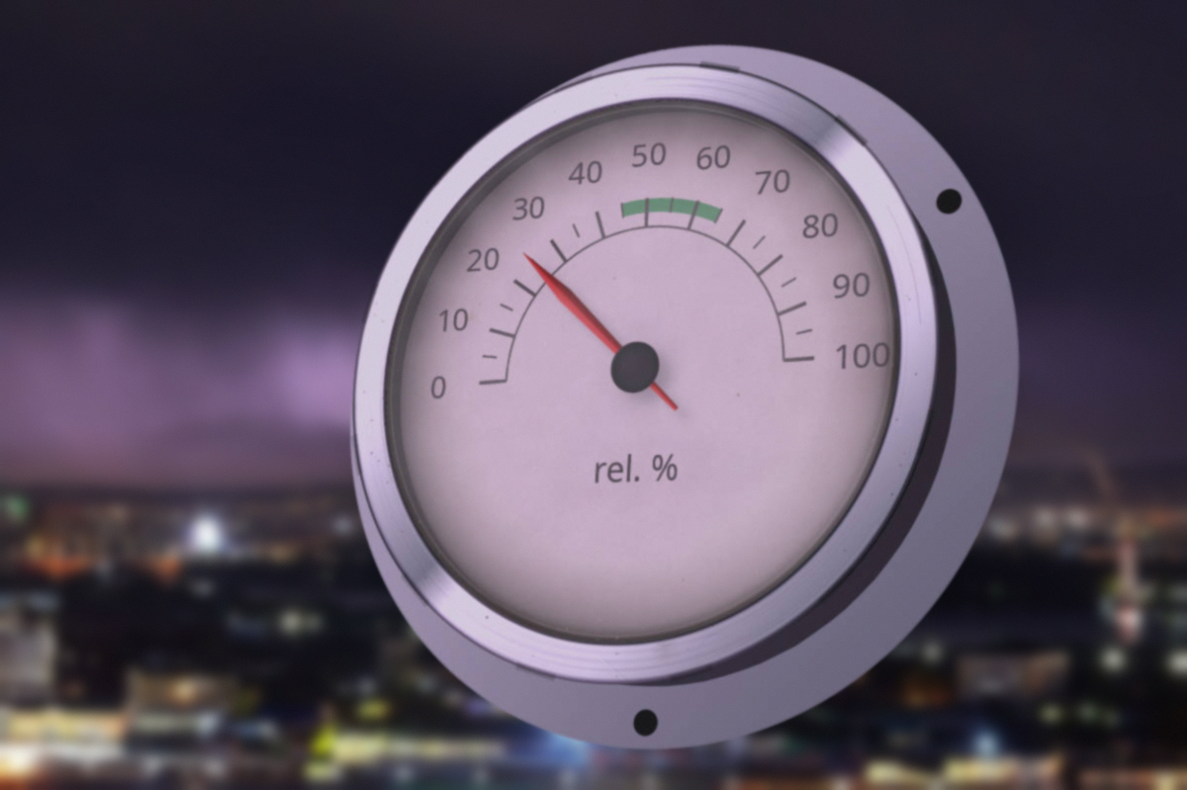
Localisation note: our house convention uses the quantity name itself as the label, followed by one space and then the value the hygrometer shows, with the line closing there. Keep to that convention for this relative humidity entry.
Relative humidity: 25 %
